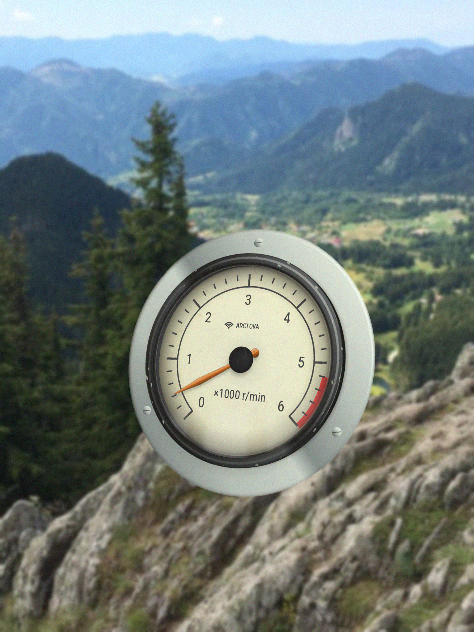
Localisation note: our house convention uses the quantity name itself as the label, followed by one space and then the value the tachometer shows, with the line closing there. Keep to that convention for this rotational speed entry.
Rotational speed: 400 rpm
